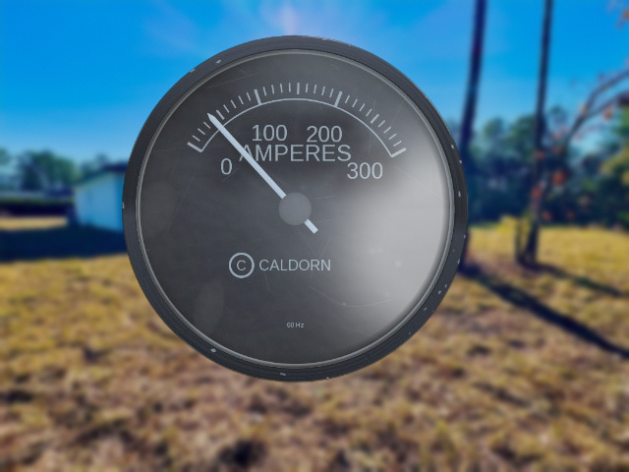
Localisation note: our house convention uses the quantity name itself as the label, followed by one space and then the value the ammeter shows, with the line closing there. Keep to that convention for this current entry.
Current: 40 A
